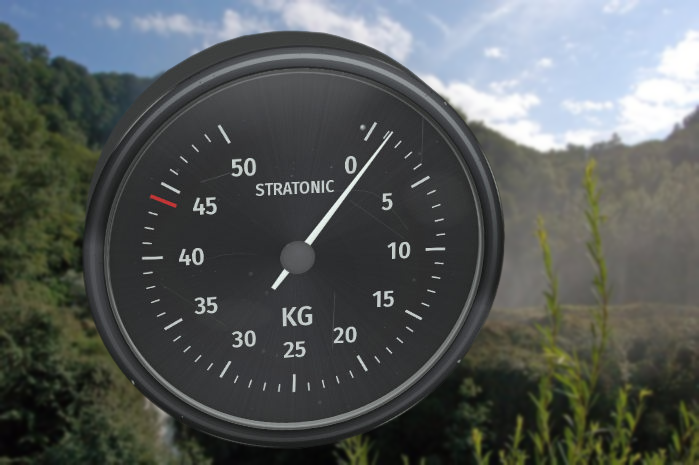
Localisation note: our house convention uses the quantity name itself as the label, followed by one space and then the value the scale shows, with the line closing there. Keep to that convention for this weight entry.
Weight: 1 kg
